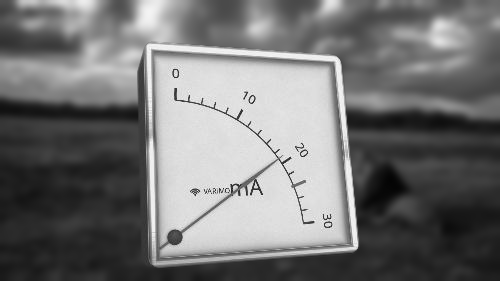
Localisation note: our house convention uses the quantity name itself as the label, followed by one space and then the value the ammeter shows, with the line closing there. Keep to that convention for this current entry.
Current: 19 mA
